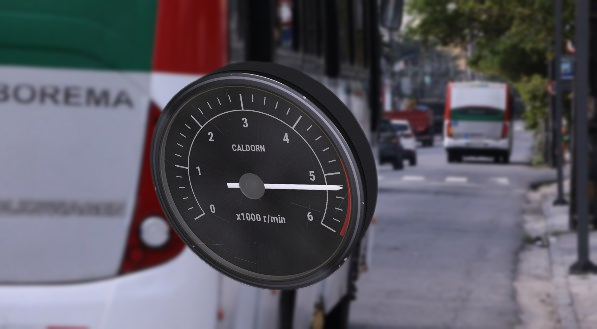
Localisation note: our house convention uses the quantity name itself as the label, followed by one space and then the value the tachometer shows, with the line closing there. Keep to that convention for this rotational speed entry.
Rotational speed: 5200 rpm
